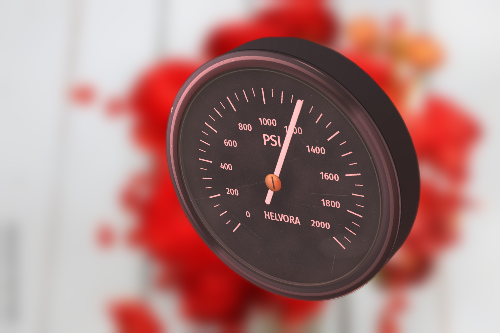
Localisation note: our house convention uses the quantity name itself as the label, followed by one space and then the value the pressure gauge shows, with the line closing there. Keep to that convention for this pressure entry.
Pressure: 1200 psi
